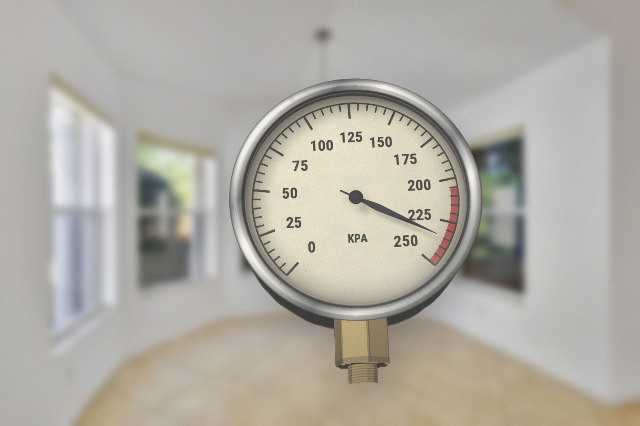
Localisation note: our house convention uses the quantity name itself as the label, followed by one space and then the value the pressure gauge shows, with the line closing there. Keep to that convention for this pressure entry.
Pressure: 235 kPa
